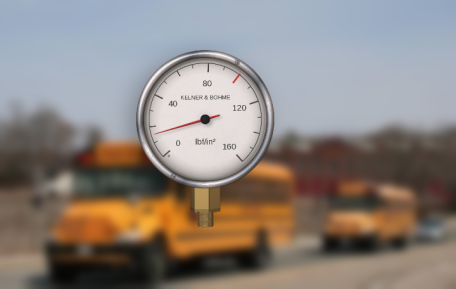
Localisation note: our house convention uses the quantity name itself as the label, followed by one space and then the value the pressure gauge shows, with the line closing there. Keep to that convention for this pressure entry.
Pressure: 15 psi
